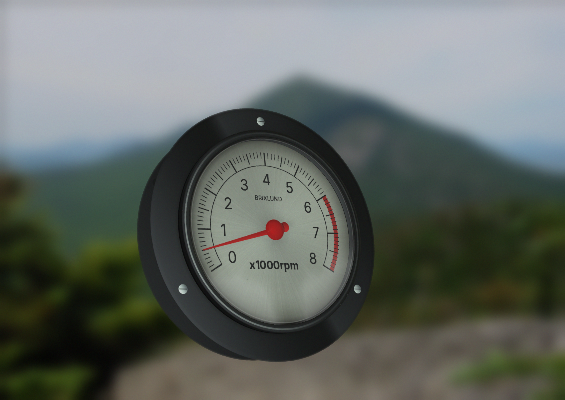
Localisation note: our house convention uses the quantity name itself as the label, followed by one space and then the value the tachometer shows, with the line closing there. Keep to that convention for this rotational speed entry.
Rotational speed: 500 rpm
